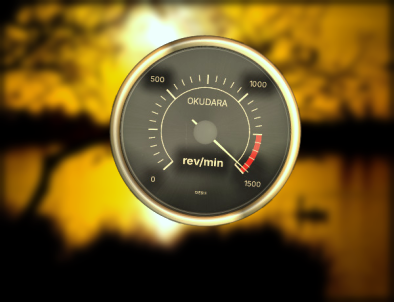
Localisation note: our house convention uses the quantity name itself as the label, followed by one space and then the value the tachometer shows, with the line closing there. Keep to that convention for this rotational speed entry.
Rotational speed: 1475 rpm
